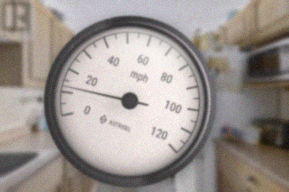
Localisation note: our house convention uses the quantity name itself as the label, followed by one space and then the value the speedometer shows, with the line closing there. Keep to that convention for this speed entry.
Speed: 12.5 mph
